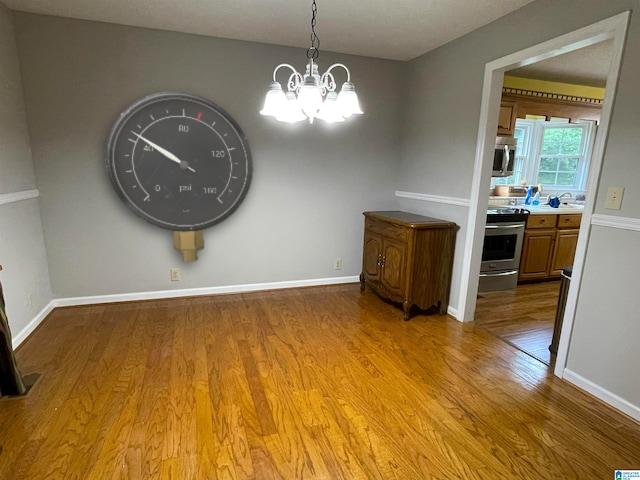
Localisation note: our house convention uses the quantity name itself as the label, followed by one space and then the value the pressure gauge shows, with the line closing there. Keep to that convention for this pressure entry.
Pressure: 45 psi
